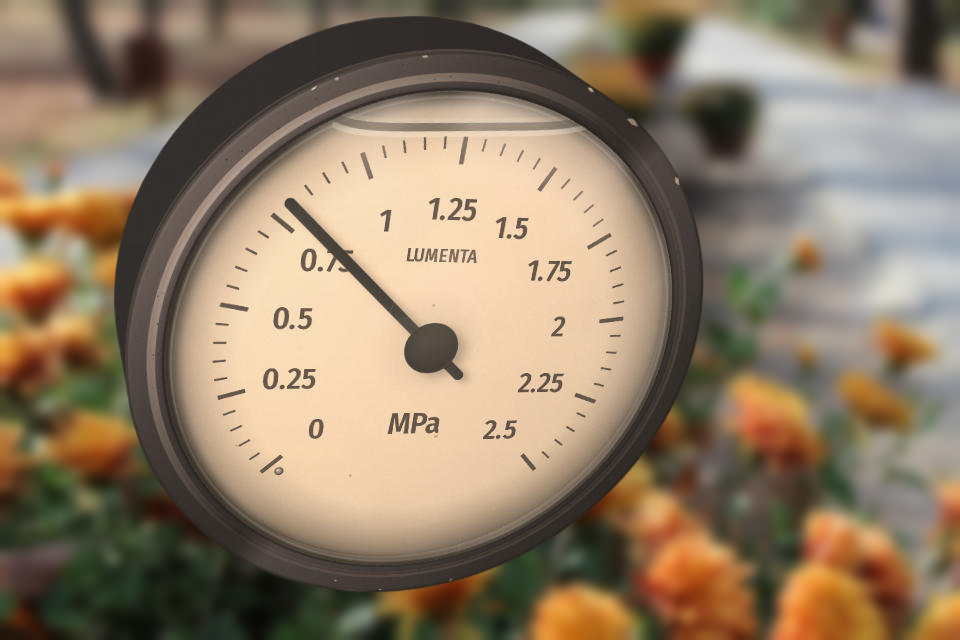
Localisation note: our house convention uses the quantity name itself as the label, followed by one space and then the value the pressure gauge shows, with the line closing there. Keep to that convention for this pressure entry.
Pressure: 0.8 MPa
